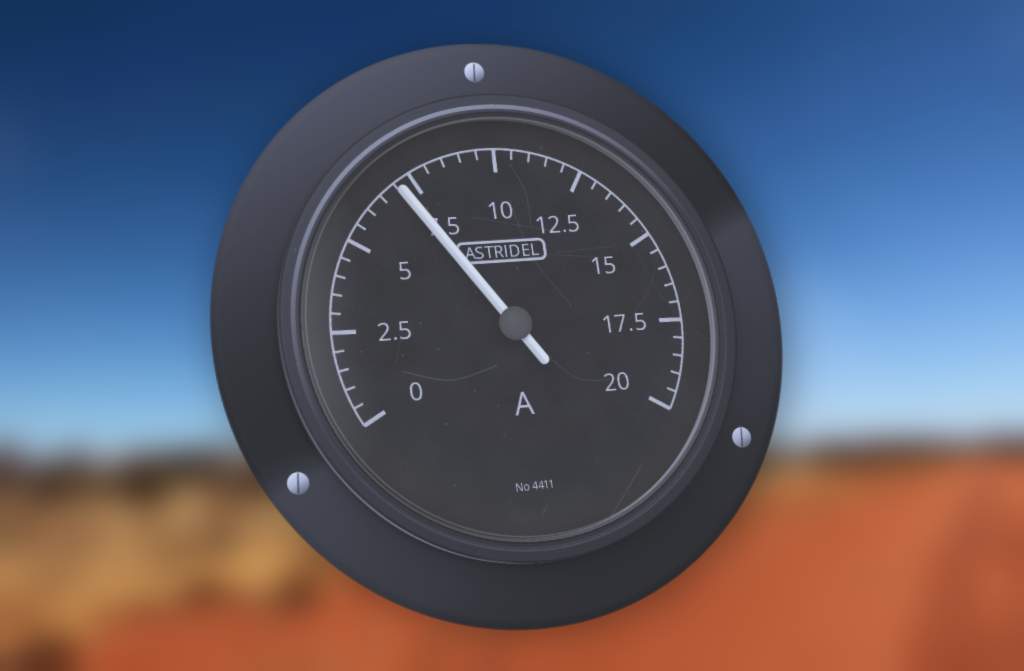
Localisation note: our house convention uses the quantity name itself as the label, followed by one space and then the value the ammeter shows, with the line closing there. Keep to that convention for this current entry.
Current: 7 A
